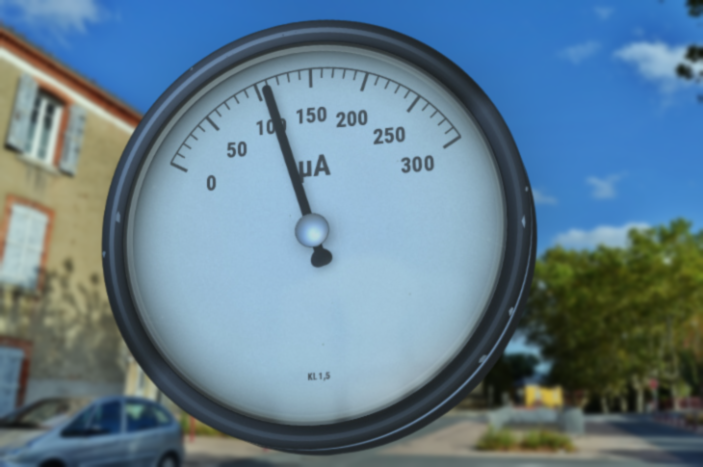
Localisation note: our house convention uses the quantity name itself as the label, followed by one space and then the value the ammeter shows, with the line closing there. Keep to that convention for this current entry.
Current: 110 µA
